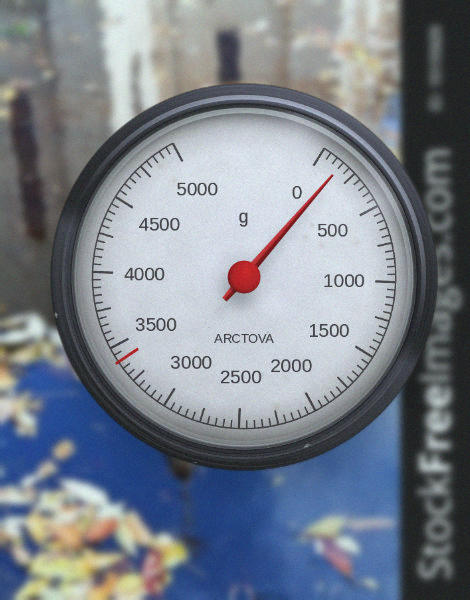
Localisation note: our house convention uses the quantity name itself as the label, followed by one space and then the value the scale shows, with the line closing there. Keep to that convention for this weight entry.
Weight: 150 g
